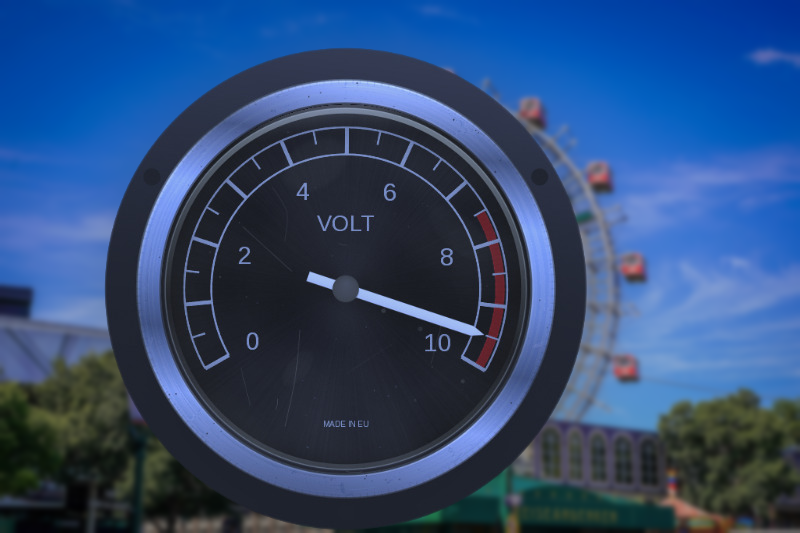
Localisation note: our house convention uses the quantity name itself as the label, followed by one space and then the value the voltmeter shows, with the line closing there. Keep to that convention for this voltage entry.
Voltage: 9.5 V
